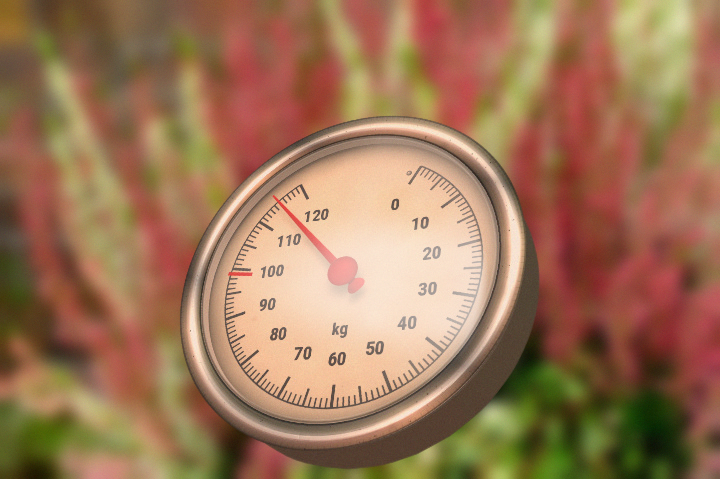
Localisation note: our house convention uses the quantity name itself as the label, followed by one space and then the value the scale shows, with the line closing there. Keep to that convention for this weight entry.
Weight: 115 kg
